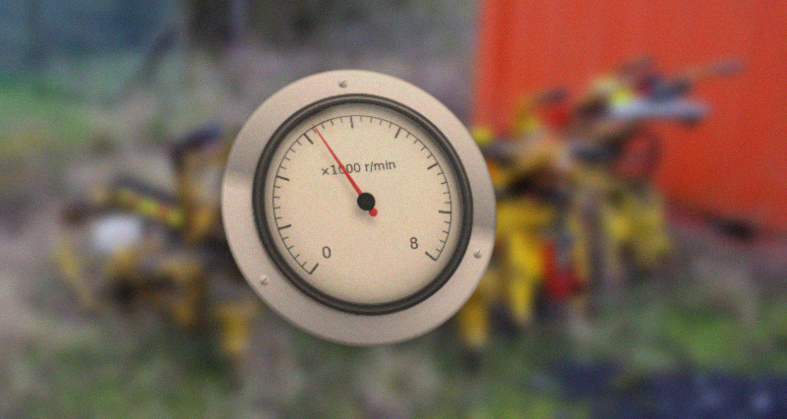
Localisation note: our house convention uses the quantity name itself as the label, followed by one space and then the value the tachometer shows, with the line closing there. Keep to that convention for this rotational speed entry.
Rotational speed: 3200 rpm
